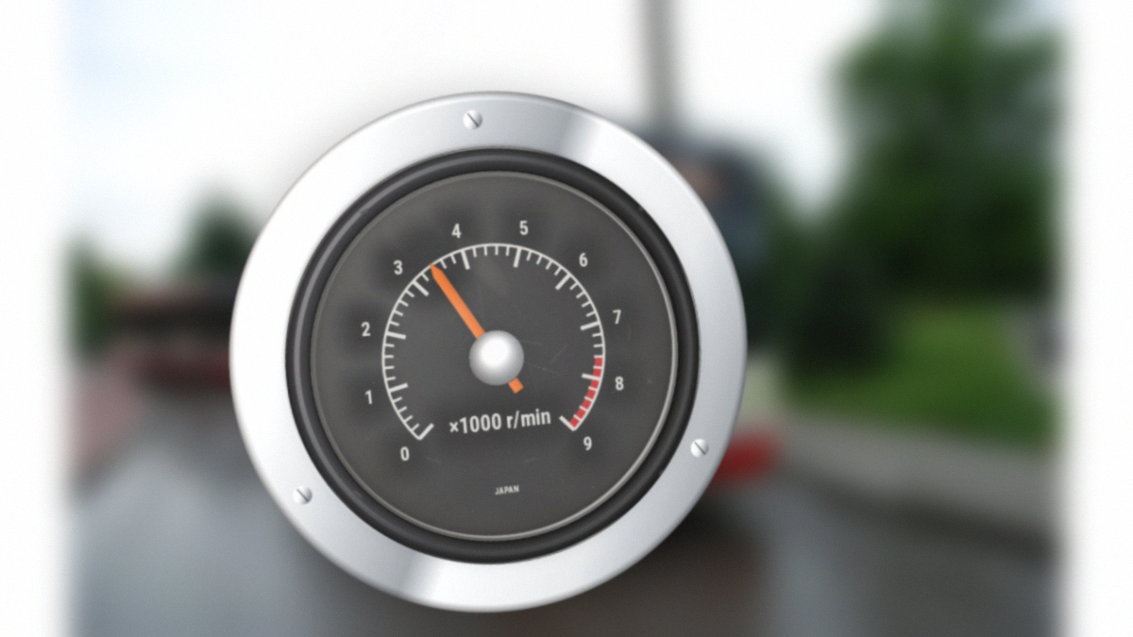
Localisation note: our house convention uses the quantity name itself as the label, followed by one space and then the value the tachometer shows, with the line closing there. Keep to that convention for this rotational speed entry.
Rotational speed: 3400 rpm
